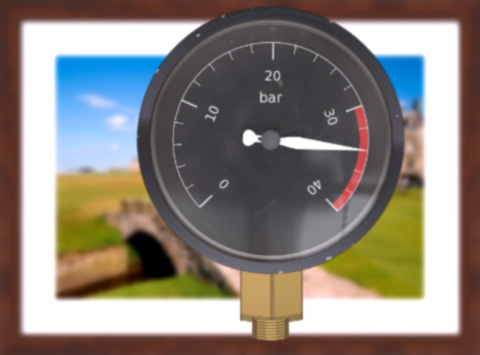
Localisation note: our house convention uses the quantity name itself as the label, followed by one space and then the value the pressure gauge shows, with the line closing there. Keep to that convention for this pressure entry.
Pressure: 34 bar
